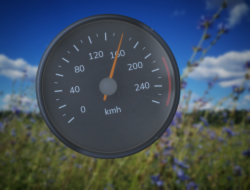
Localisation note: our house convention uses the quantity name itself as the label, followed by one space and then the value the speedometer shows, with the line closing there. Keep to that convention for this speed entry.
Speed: 160 km/h
